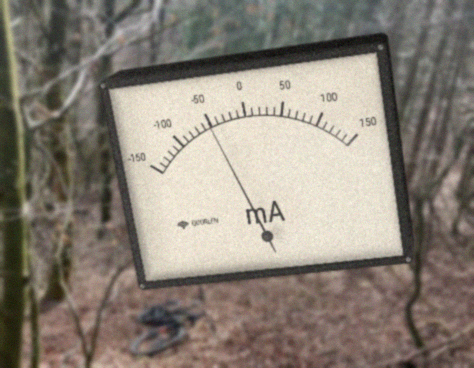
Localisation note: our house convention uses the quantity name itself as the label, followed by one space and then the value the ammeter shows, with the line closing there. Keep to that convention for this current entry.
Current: -50 mA
